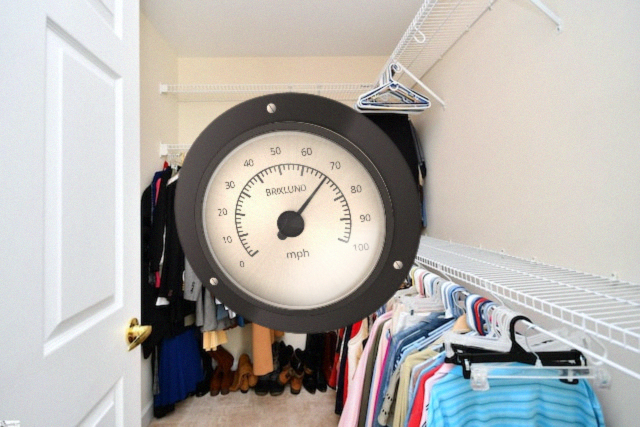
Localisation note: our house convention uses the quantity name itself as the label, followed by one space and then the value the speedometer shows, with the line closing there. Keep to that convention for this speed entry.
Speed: 70 mph
